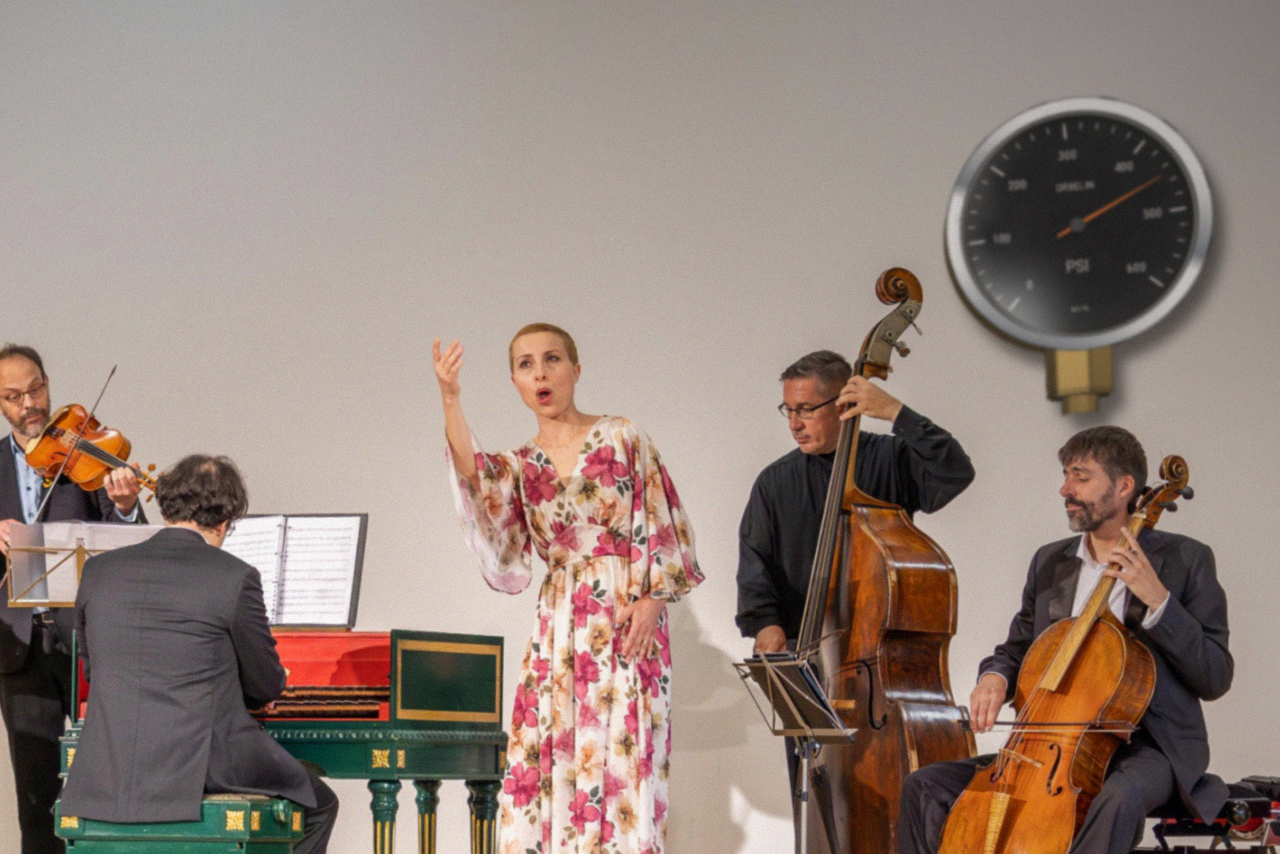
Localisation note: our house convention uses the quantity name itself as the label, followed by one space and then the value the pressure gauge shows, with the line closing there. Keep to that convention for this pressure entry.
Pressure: 450 psi
